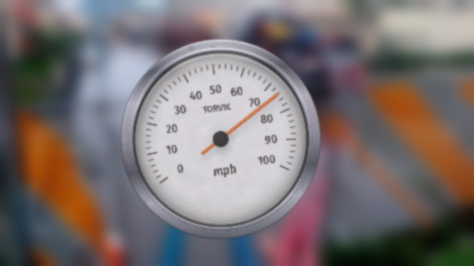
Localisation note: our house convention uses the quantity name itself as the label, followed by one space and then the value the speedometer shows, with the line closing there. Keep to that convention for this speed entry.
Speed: 74 mph
